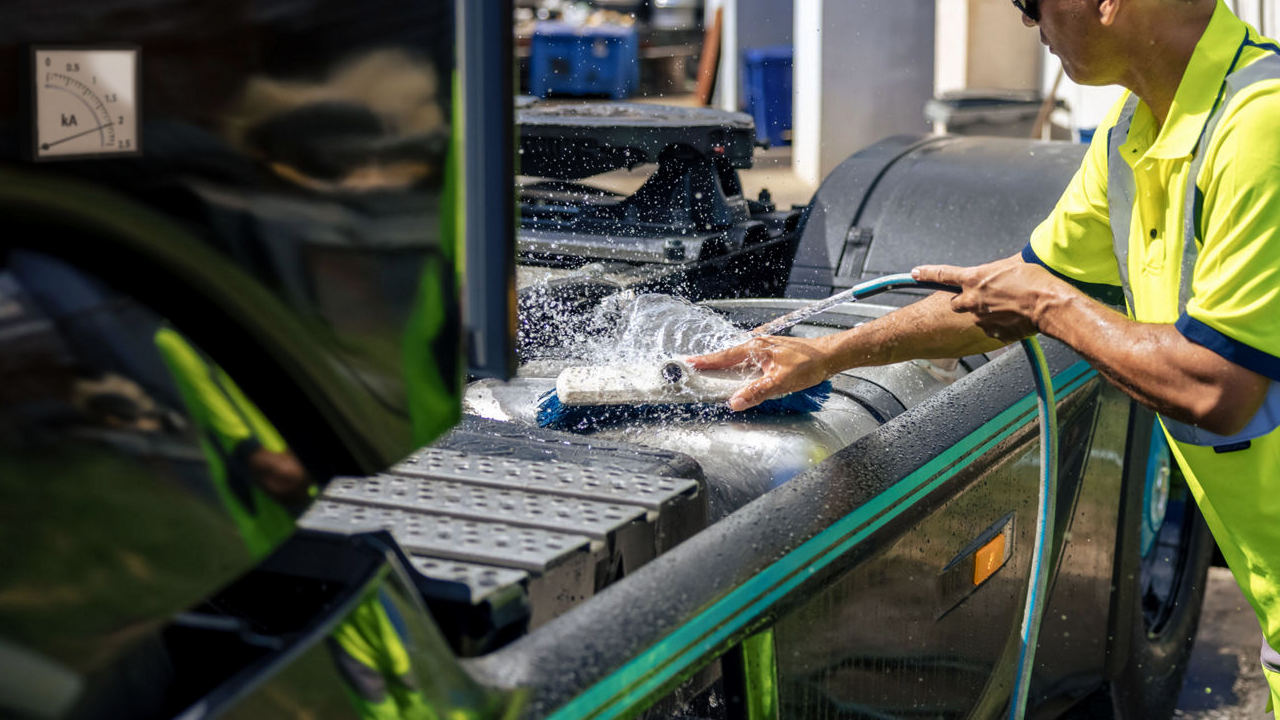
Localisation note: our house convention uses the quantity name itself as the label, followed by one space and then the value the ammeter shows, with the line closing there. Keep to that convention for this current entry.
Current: 2 kA
